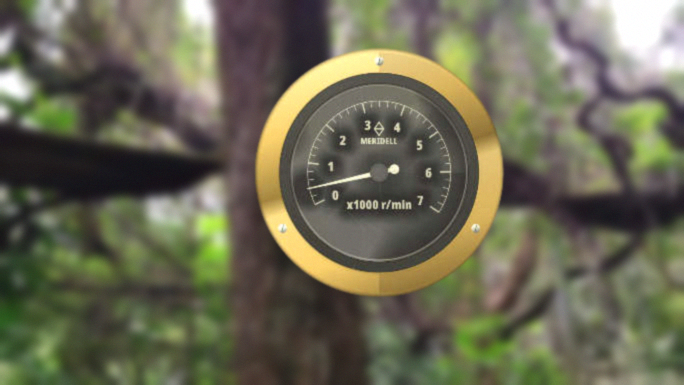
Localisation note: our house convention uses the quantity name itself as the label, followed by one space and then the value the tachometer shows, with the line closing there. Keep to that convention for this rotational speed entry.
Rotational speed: 400 rpm
